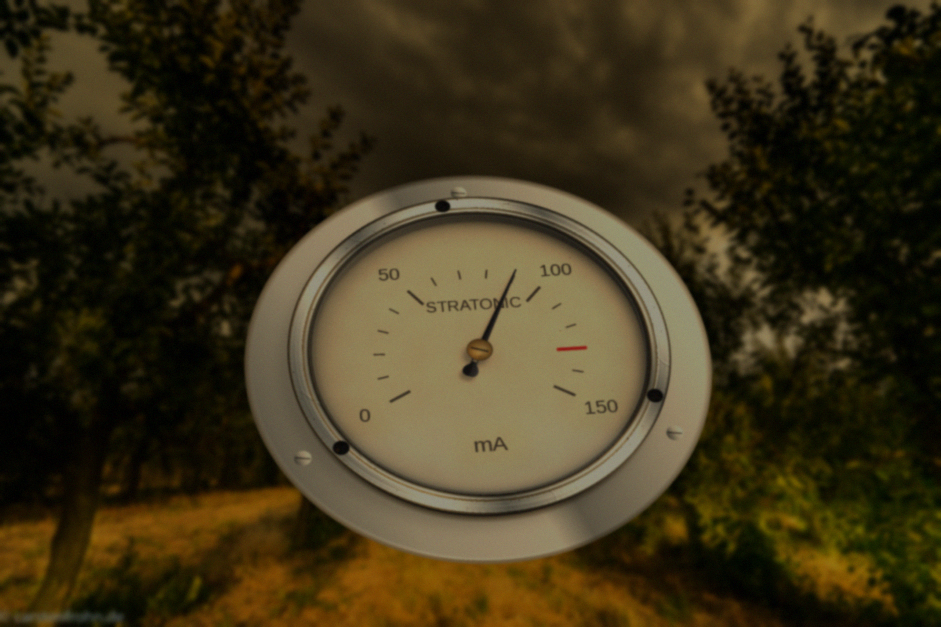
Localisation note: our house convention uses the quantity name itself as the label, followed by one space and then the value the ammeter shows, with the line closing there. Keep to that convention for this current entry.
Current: 90 mA
